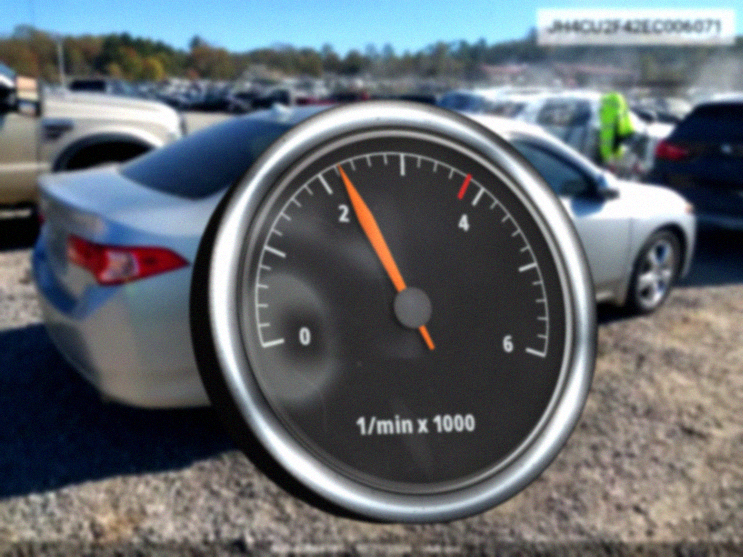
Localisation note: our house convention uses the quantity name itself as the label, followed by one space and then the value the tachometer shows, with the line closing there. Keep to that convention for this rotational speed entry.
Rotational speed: 2200 rpm
